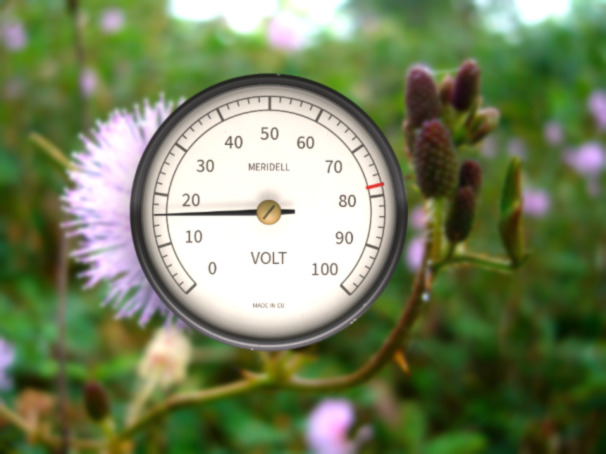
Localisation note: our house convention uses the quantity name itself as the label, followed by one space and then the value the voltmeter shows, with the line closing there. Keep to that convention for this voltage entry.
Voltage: 16 V
